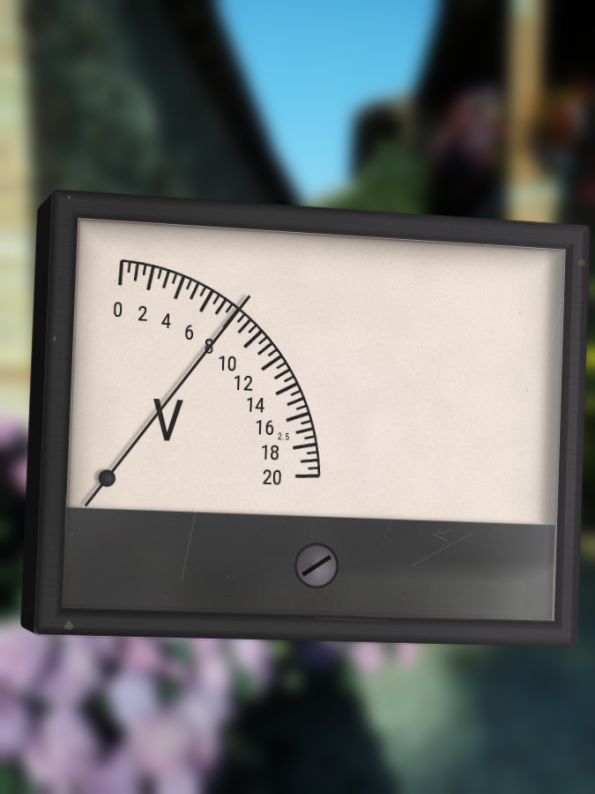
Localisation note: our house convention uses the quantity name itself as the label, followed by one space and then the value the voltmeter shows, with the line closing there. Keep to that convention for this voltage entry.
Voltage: 8 V
